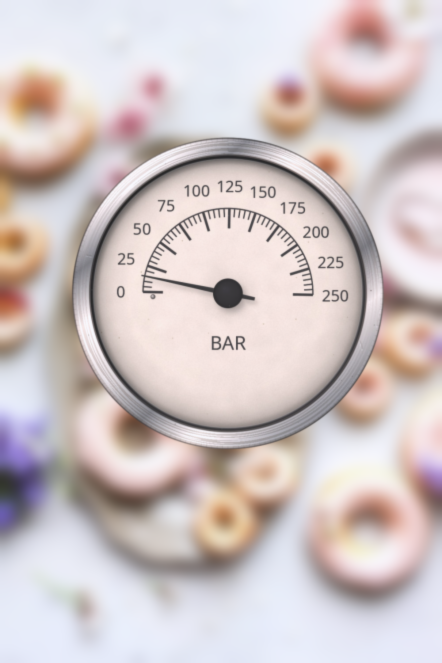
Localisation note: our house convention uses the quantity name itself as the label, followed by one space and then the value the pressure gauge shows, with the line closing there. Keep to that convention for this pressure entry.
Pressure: 15 bar
